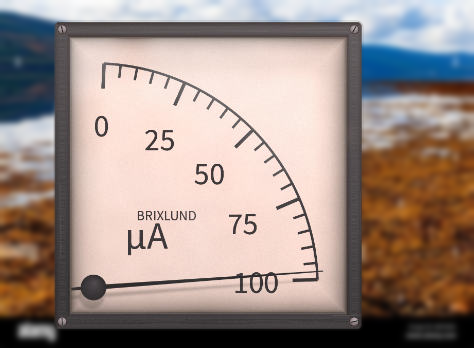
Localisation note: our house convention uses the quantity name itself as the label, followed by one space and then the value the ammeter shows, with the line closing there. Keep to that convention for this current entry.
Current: 97.5 µA
